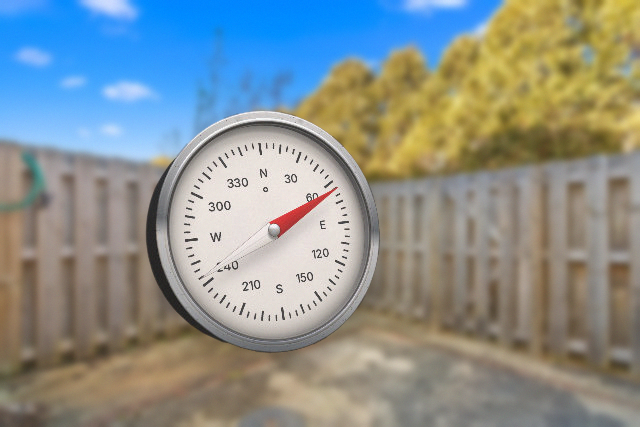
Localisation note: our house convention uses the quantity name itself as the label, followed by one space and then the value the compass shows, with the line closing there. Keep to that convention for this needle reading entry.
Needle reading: 65 °
